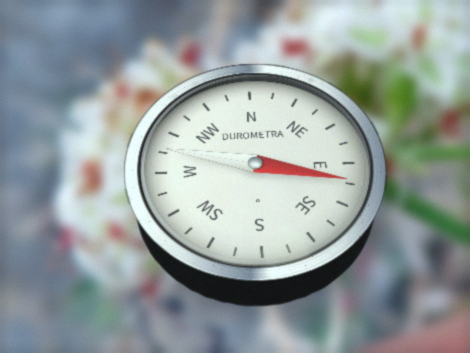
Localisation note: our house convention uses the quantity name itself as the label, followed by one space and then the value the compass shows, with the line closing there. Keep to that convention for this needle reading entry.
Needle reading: 105 °
